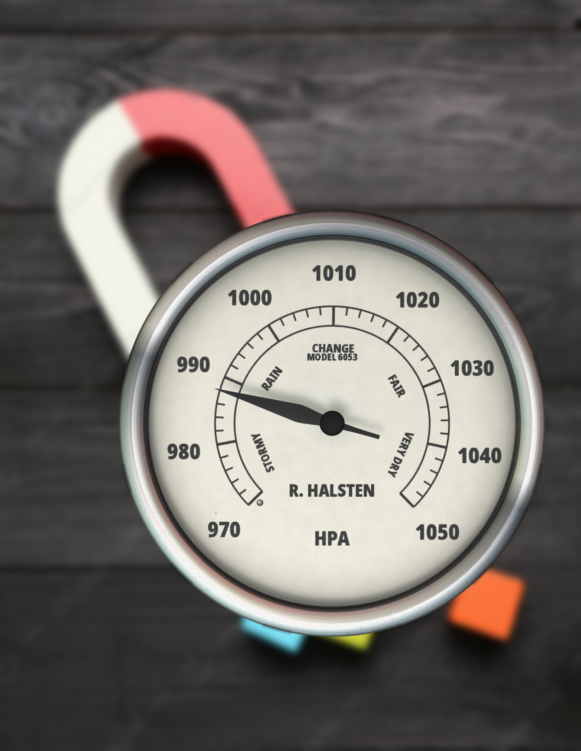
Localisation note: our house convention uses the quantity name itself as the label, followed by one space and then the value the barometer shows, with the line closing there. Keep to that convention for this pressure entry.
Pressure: 988 hPa
